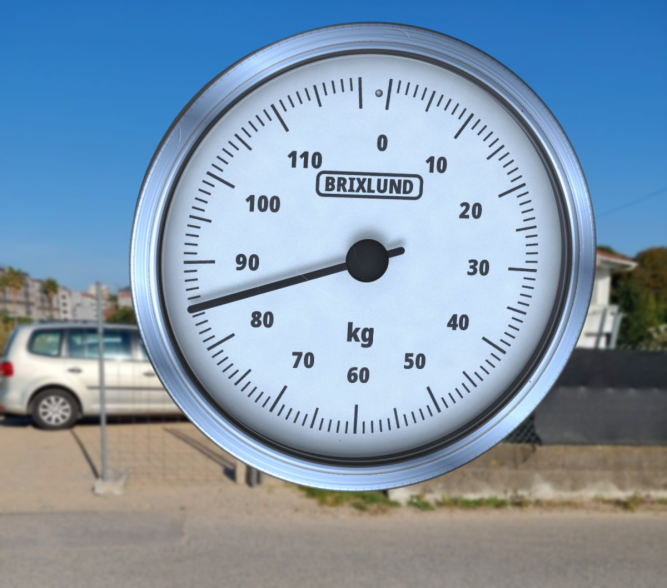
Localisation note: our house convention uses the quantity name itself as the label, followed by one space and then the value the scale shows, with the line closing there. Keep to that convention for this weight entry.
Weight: 85 kg
